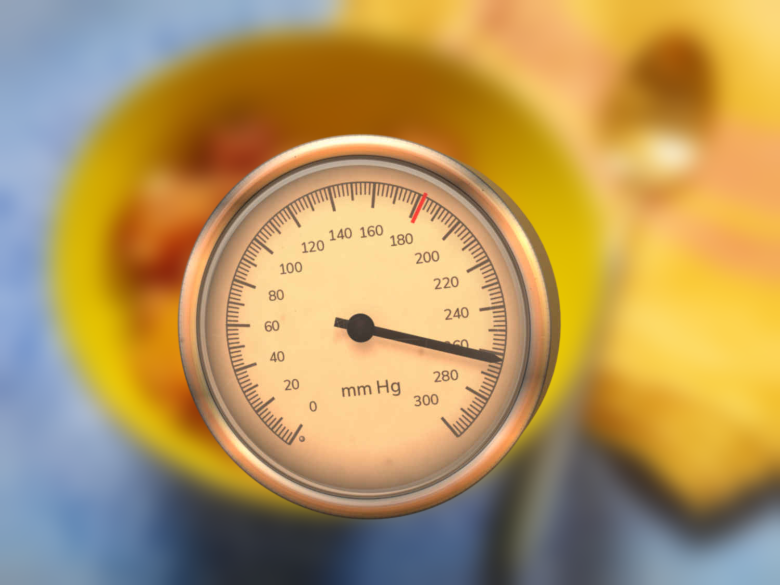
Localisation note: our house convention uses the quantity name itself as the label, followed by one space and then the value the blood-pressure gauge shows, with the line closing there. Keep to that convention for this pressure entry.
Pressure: 262 mmHg
